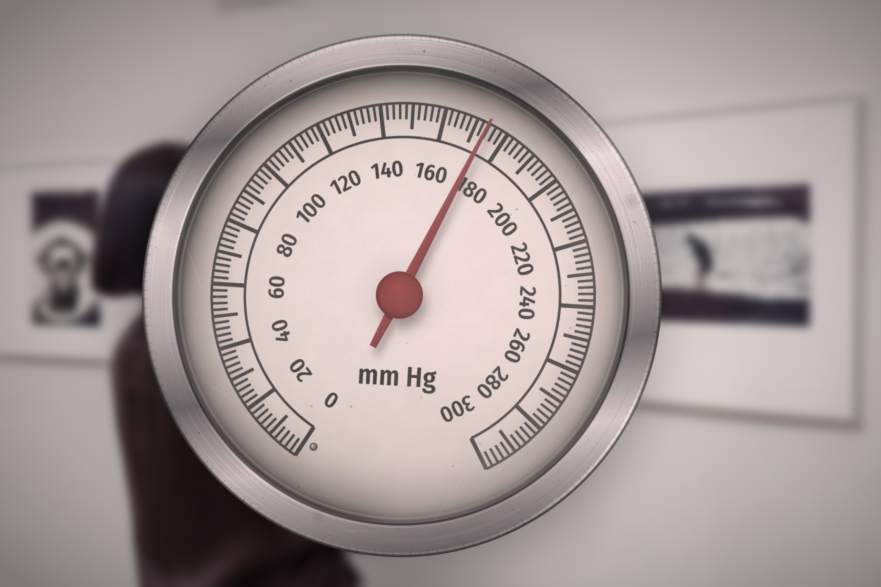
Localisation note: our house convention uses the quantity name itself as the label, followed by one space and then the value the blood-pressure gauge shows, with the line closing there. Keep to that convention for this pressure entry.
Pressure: 174 mmHg
